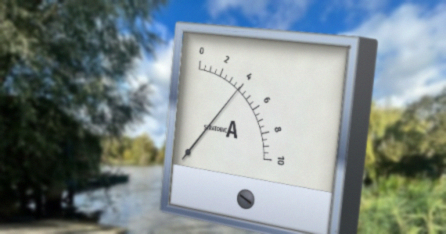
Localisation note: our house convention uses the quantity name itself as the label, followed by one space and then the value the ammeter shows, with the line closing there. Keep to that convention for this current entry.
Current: 4 A
